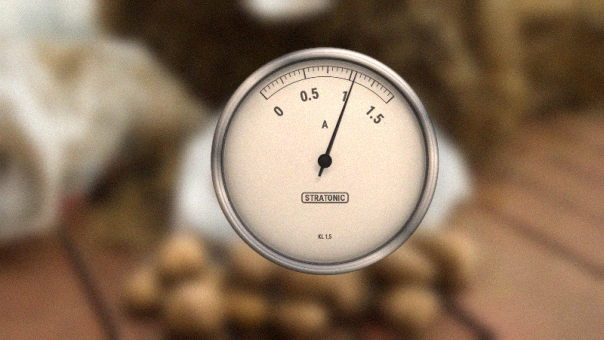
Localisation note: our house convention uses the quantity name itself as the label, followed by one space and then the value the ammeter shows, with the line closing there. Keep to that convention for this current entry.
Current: 1.05 A
